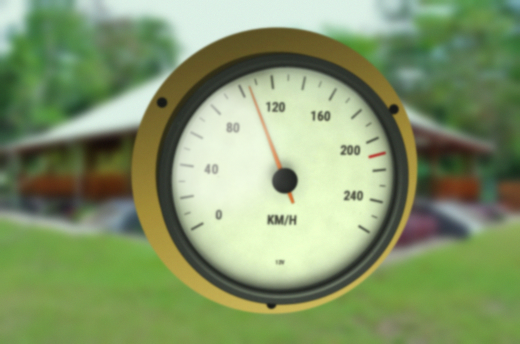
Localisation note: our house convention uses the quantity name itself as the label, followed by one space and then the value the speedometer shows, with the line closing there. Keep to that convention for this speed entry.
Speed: 105 km/h
